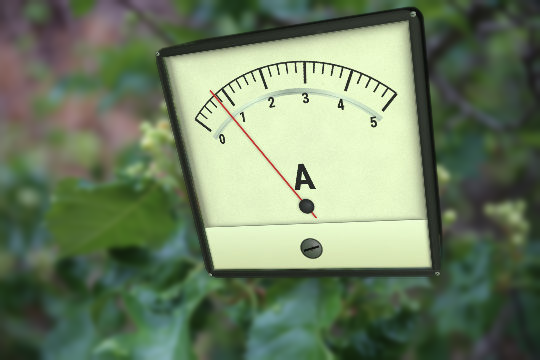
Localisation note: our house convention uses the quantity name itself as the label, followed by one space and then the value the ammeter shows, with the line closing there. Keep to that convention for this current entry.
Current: 0.8 A
